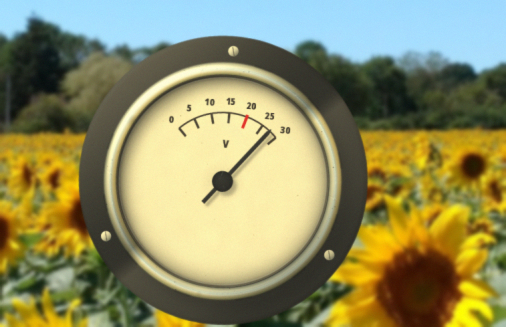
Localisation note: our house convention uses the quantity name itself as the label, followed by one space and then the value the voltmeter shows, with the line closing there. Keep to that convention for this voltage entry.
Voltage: 27.5 V
